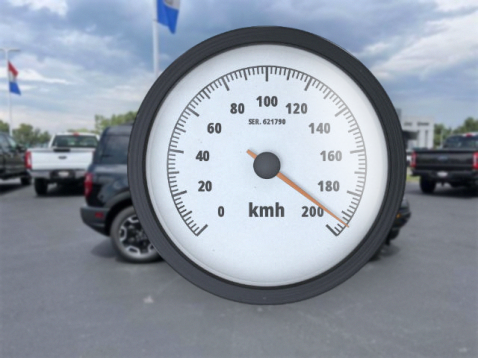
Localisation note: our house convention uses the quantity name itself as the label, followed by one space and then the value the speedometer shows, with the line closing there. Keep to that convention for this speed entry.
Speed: 194 km/h
